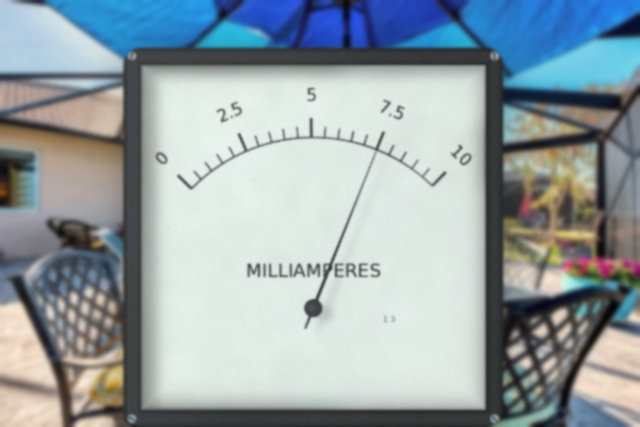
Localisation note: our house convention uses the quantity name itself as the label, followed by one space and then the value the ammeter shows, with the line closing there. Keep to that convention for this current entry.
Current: 7.5 mA
